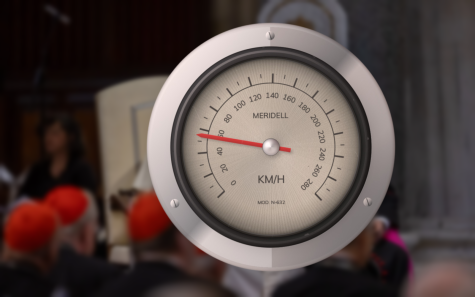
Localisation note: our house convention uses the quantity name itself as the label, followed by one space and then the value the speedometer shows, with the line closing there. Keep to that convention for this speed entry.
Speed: 55 km/h
